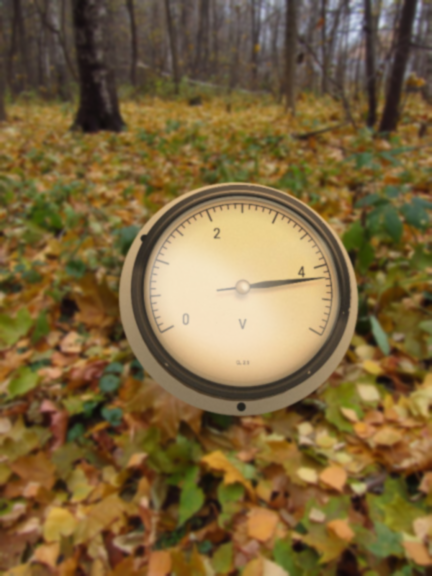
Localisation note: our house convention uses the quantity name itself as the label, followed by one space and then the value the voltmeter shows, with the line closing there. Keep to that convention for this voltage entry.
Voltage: 4.2 V
